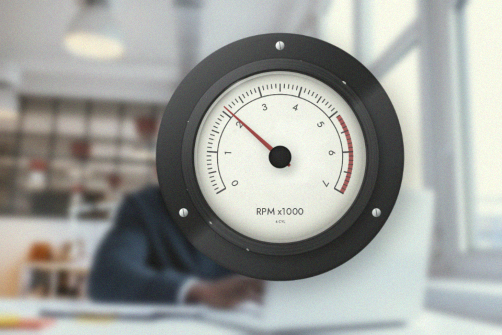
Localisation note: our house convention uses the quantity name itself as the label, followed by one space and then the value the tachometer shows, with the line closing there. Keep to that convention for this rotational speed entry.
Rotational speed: 2100 rpm
